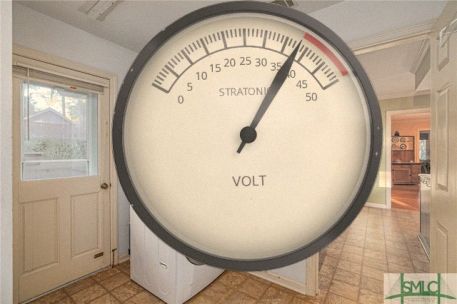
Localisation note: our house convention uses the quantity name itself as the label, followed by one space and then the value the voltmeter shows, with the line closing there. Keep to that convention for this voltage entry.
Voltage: 38 V
